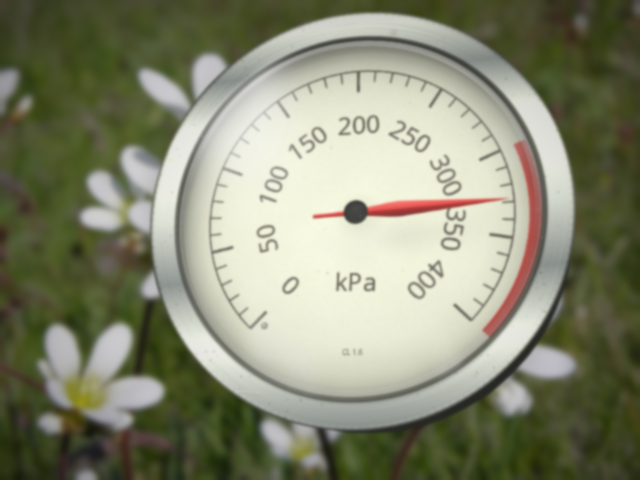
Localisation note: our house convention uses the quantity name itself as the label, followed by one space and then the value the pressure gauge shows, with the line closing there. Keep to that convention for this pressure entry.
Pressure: 330 kPa
